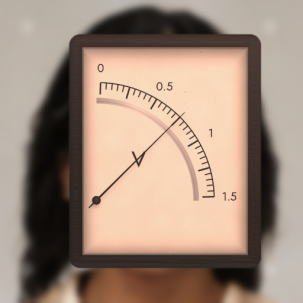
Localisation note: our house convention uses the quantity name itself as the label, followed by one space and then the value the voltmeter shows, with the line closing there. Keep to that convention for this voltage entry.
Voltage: 0.75 V
